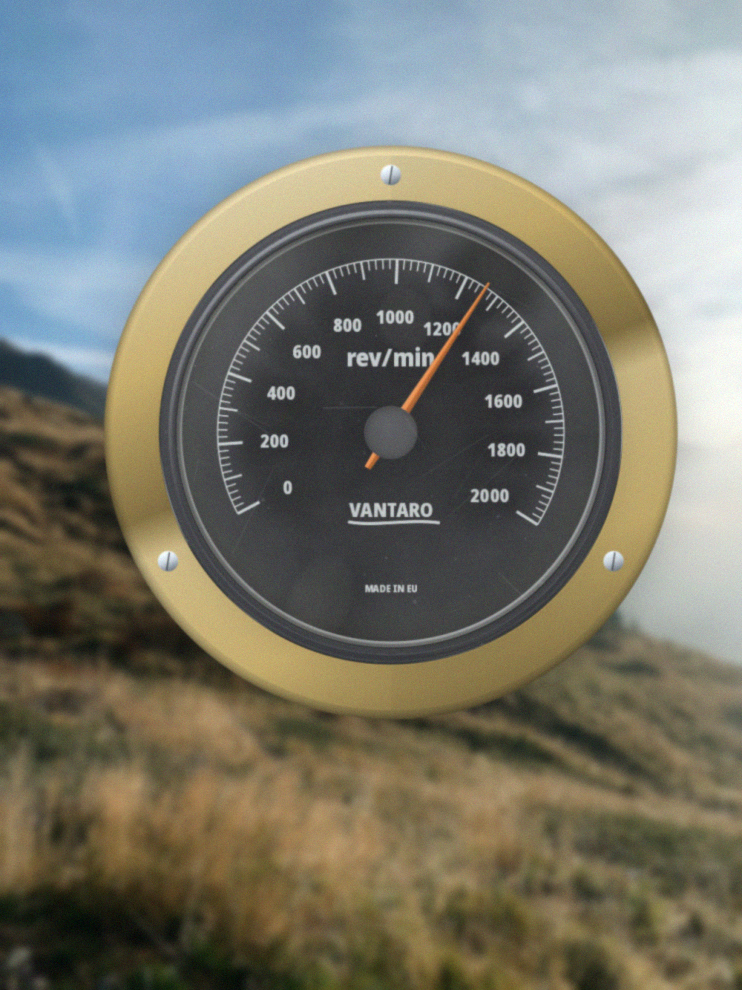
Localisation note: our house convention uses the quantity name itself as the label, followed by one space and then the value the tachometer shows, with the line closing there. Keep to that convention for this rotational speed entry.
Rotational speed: 1260 rpm
